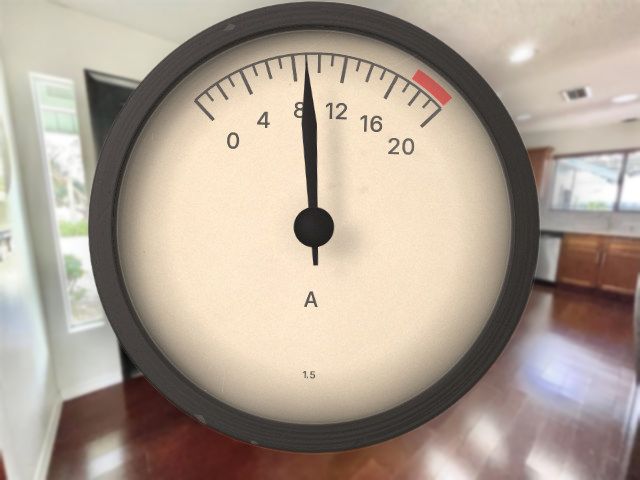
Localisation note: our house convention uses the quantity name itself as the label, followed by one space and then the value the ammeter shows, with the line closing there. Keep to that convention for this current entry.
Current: 9 A
